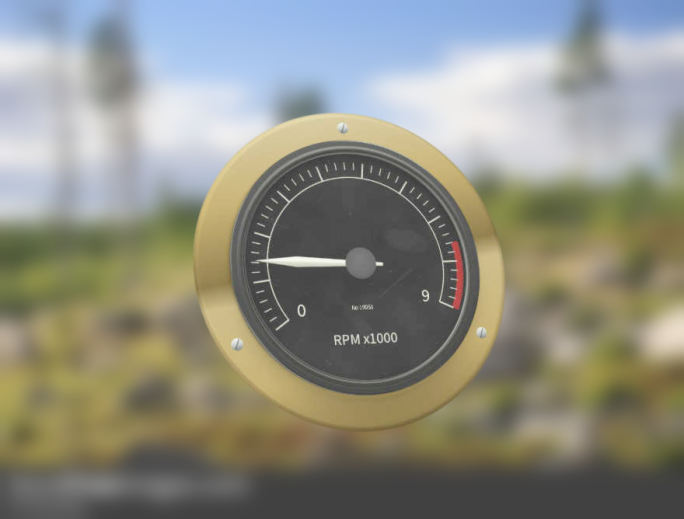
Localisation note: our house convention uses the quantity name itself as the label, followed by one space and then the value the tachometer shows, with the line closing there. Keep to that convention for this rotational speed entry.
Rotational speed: 1400 rpm
